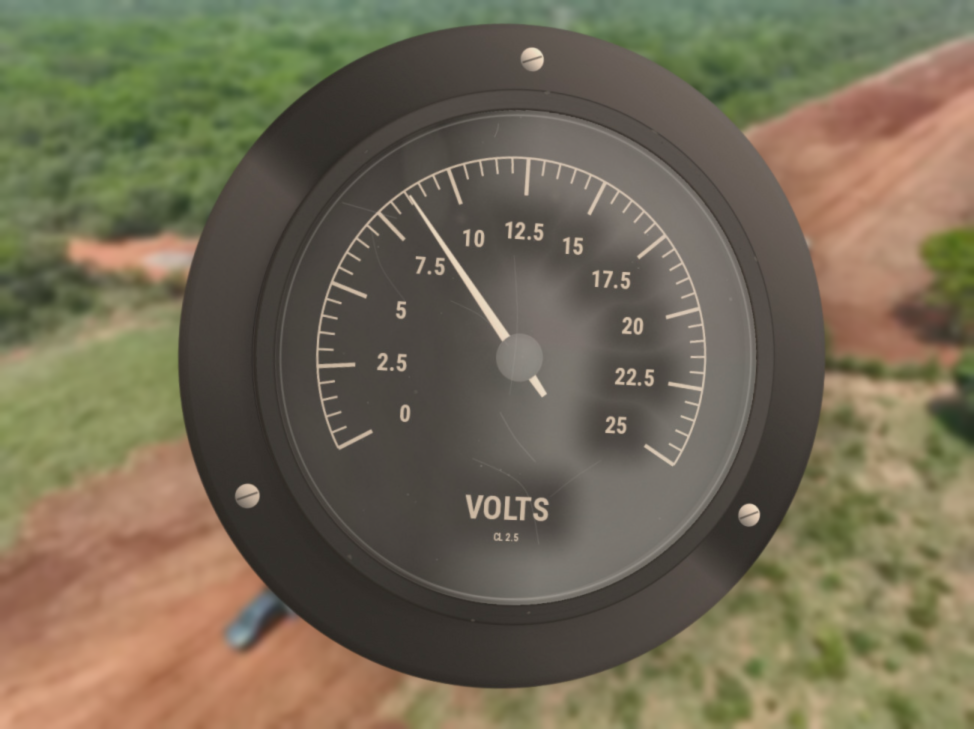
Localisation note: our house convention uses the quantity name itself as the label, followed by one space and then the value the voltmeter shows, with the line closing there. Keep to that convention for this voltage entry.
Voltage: 8.5 V
